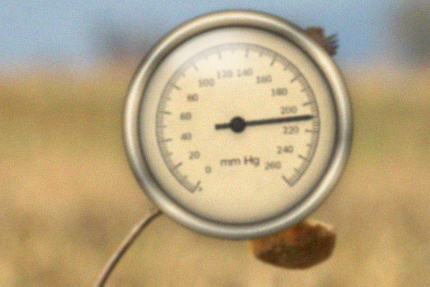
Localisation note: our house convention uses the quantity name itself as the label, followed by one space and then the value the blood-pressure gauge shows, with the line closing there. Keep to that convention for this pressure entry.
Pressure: 210 mmHg
